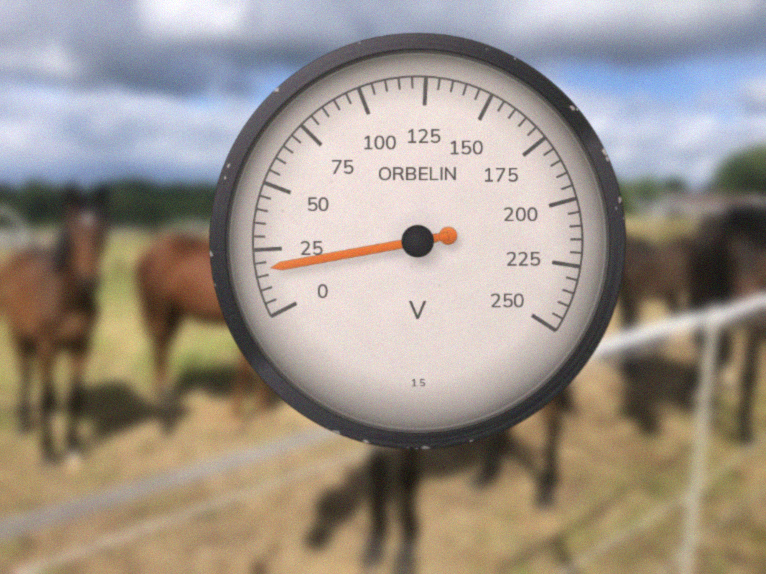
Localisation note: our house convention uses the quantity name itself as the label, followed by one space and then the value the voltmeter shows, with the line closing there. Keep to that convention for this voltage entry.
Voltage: 17.5 V
